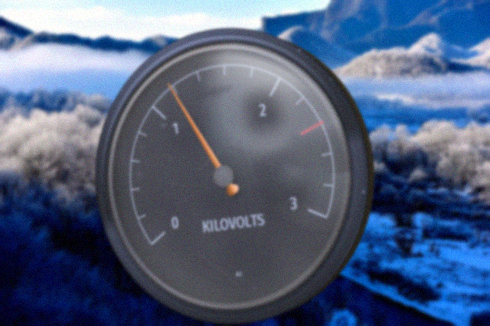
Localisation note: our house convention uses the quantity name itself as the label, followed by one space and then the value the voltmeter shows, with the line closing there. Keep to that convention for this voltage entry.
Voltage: 1.2 kV
